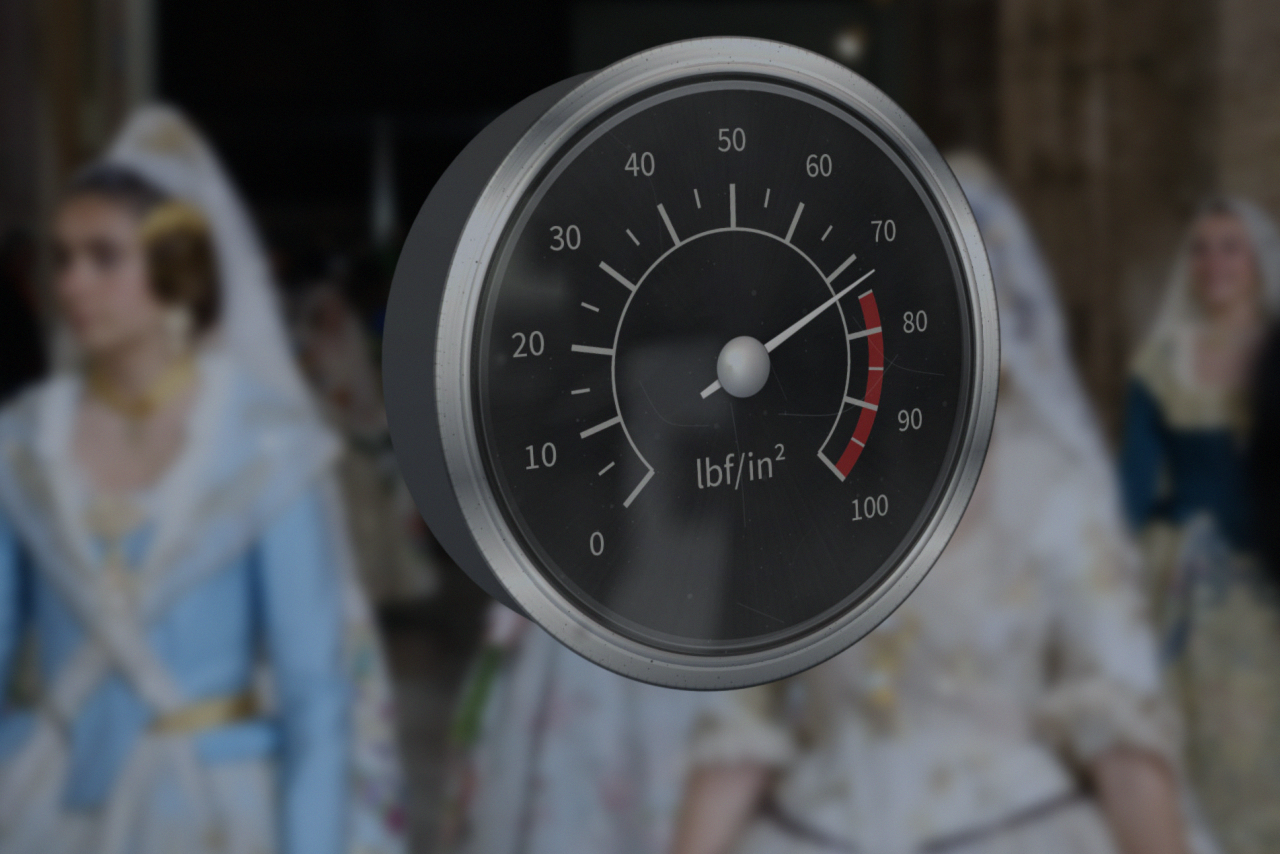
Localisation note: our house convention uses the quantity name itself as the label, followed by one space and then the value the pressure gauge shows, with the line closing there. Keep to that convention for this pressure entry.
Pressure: 72.5 psi
